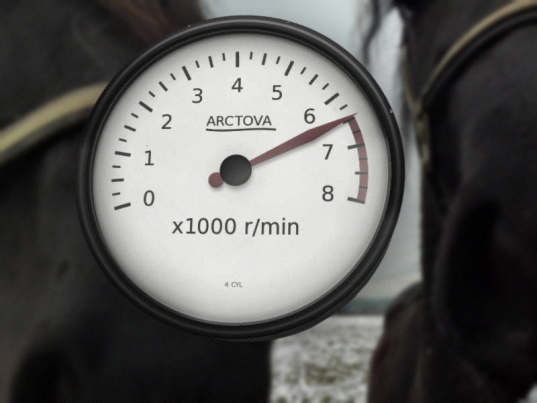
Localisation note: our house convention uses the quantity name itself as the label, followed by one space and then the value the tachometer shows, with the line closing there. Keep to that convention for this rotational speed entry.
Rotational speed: 6500 rpm
